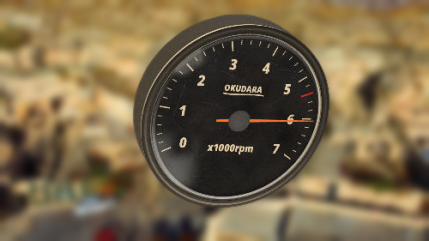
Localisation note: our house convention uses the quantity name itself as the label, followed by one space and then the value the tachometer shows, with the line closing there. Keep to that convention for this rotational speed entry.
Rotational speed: 6000 rpm
